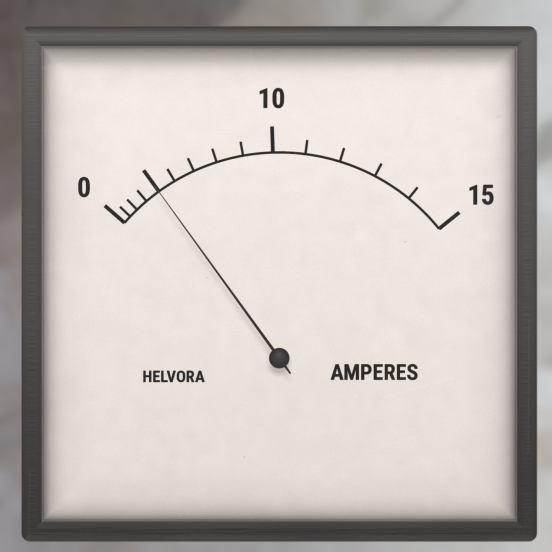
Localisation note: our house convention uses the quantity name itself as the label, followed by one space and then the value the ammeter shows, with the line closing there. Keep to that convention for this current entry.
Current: 5 A
